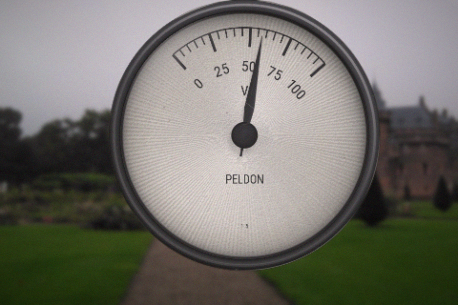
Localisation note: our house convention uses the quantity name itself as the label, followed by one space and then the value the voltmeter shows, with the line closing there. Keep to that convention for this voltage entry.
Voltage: 57.5 V
